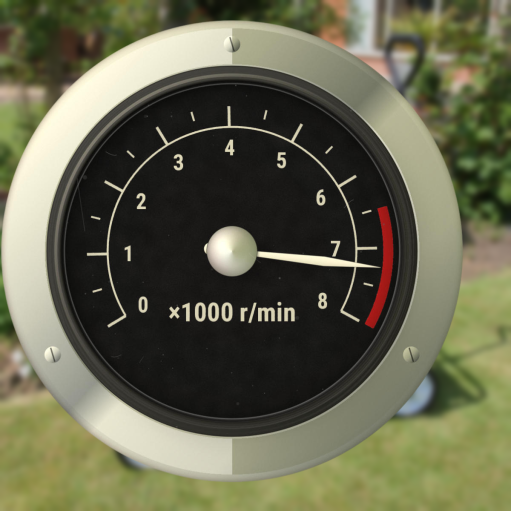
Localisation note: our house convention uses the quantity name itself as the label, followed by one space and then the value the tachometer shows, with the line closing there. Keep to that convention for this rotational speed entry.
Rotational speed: 7250 rpm
